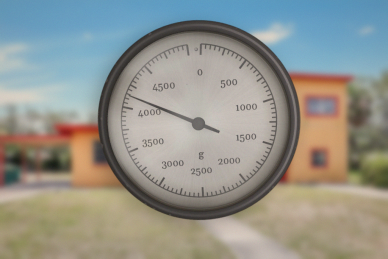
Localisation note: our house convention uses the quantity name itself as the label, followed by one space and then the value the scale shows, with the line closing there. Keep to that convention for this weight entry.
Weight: 4150 g
